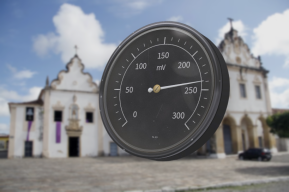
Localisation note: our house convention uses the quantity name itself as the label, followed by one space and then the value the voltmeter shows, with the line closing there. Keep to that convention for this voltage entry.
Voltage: 240 mV
